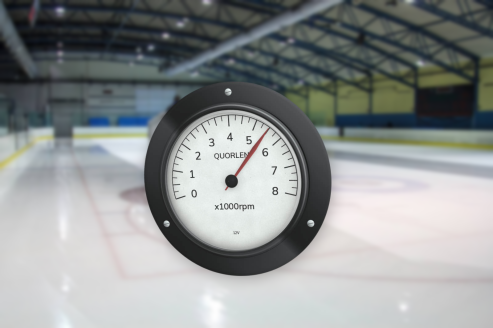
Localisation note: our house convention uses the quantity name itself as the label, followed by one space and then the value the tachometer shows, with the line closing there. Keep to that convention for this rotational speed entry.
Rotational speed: 5500 rpm
